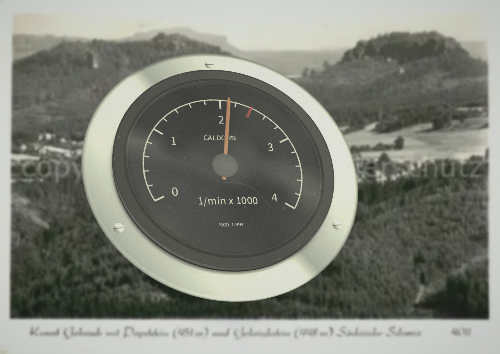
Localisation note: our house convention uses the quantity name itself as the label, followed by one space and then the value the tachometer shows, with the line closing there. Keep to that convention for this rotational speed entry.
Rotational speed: 2100 rpm
